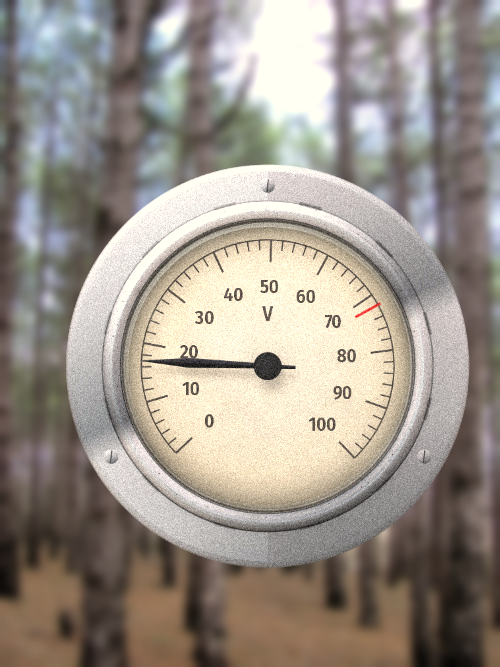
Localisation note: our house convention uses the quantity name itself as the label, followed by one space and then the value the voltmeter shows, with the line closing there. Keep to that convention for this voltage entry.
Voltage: 17 V
